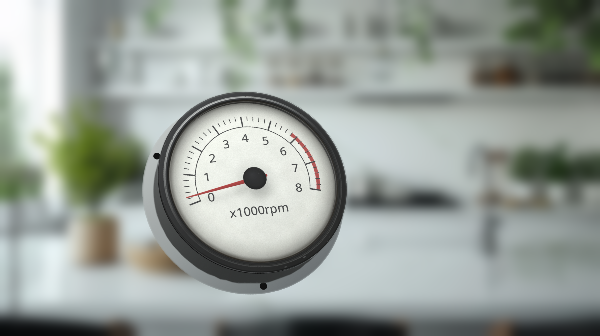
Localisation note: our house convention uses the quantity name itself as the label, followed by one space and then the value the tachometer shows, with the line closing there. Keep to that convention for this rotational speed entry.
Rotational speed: 200 rpm
